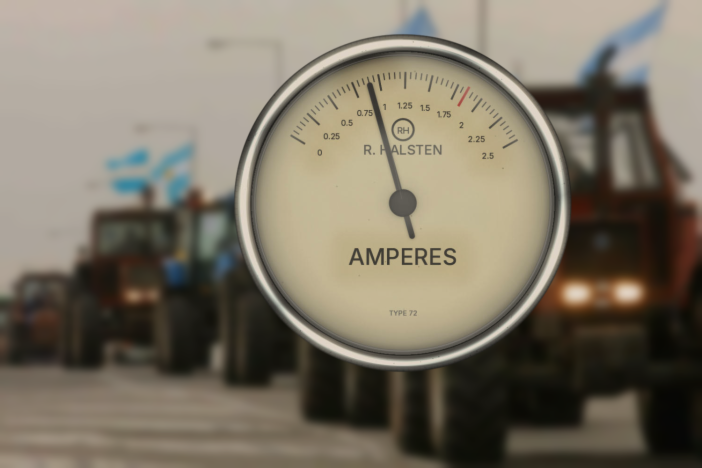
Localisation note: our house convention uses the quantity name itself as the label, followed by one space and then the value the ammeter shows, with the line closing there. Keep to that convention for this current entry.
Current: 0.9 A
